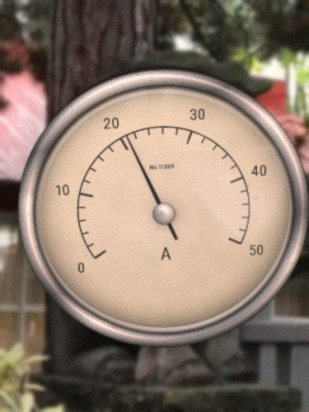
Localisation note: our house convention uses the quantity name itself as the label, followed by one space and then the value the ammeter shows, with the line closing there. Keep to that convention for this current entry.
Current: 21 A
